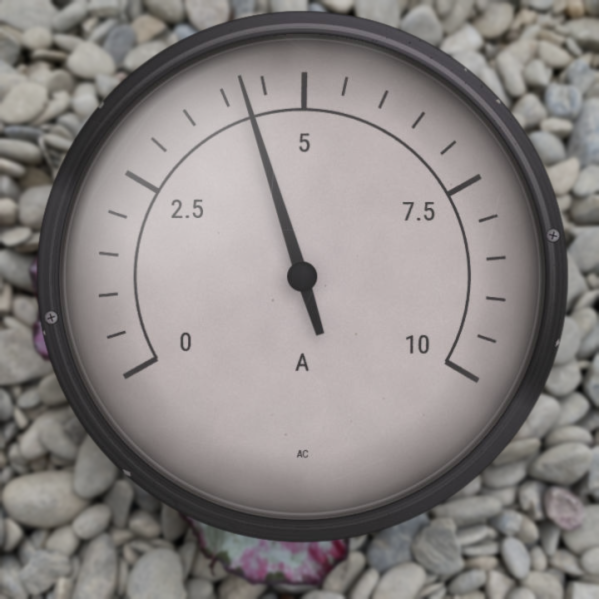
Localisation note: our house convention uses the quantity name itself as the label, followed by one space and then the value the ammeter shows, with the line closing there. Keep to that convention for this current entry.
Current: 4.25 A
